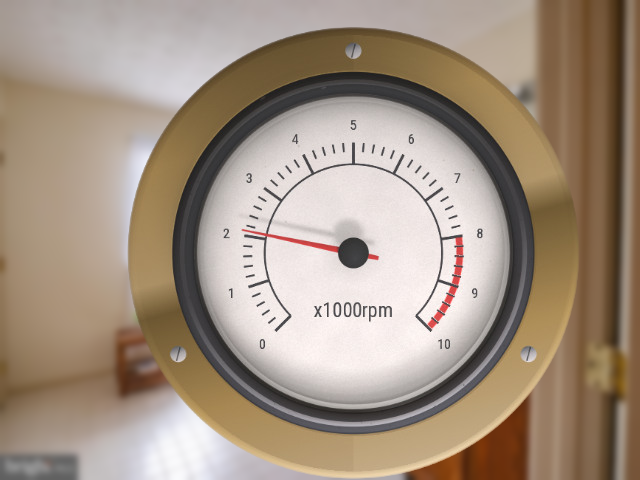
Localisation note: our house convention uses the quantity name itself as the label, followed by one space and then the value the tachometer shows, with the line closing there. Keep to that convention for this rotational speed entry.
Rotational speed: 2100 rpm
